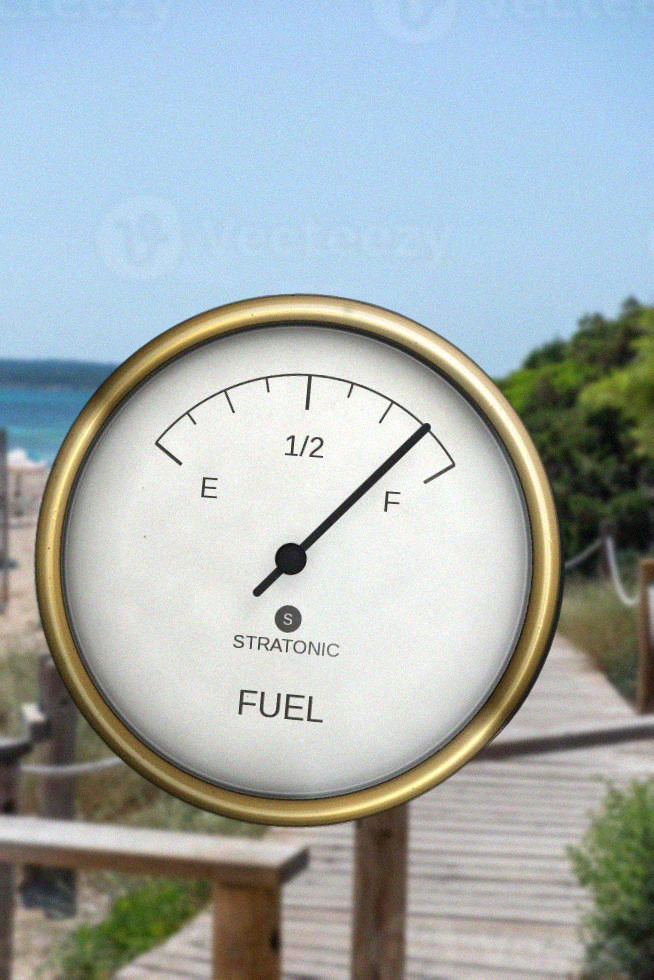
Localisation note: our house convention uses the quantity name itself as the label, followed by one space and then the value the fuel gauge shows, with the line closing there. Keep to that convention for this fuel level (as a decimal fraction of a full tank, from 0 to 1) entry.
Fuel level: 0.875
